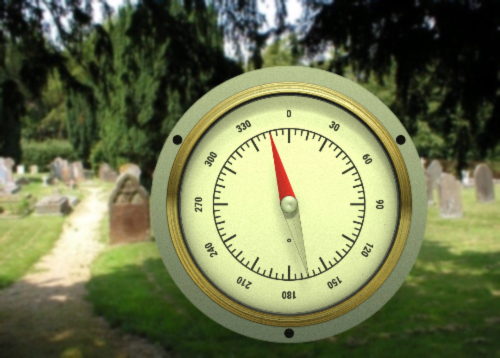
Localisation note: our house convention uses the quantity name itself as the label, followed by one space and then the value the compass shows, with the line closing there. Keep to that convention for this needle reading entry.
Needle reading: 345 °
